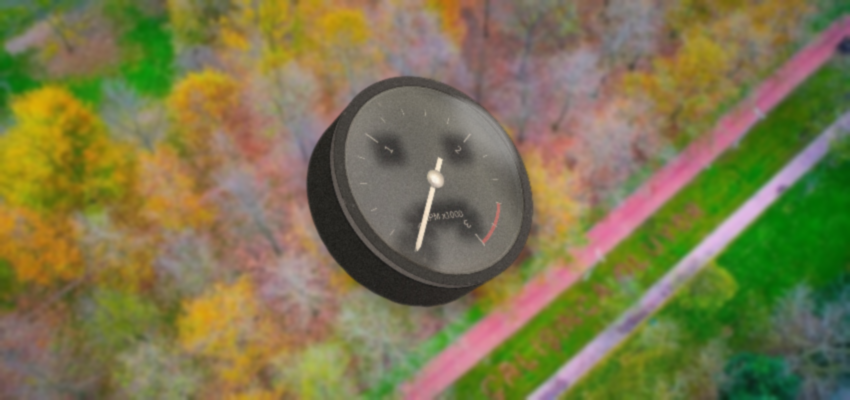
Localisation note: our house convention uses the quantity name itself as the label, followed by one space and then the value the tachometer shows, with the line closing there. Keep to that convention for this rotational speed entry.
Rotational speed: 0 rpm
